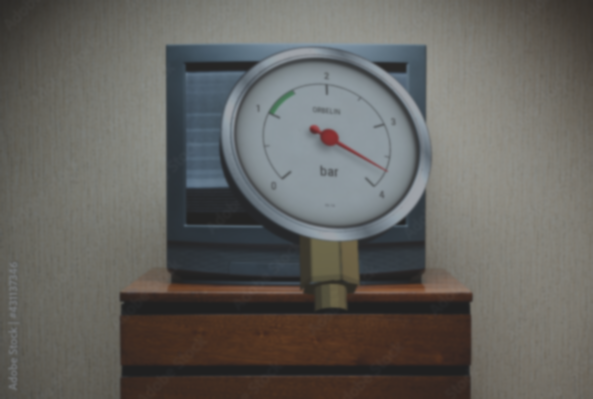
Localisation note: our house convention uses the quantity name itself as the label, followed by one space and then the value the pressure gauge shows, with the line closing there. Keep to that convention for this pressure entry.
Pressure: 3.75 bar
